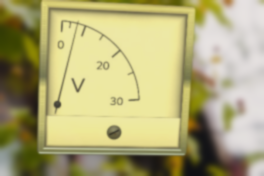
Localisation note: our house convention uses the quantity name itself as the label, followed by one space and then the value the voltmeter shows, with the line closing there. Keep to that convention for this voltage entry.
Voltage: 7.5 V
